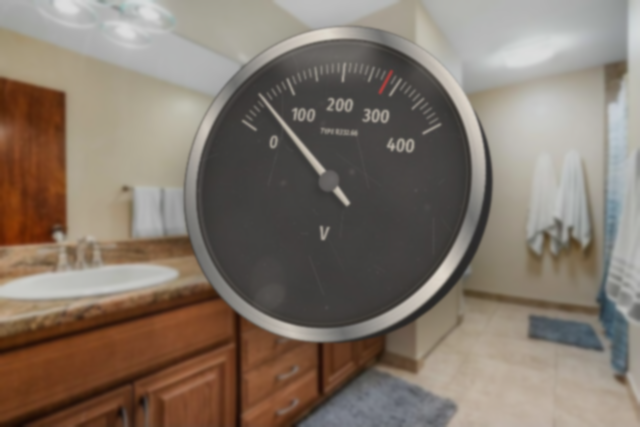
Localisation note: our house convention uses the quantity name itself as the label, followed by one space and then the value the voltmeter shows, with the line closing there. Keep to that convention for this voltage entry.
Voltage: 50 V
